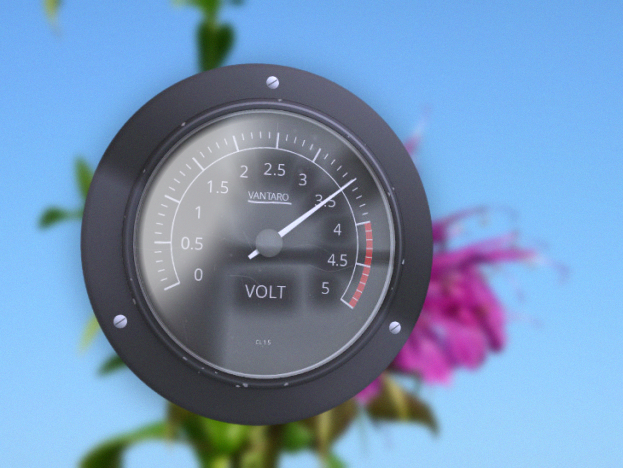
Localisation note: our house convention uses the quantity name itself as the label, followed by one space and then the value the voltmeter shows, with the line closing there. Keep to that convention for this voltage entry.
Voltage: 3.5 V
